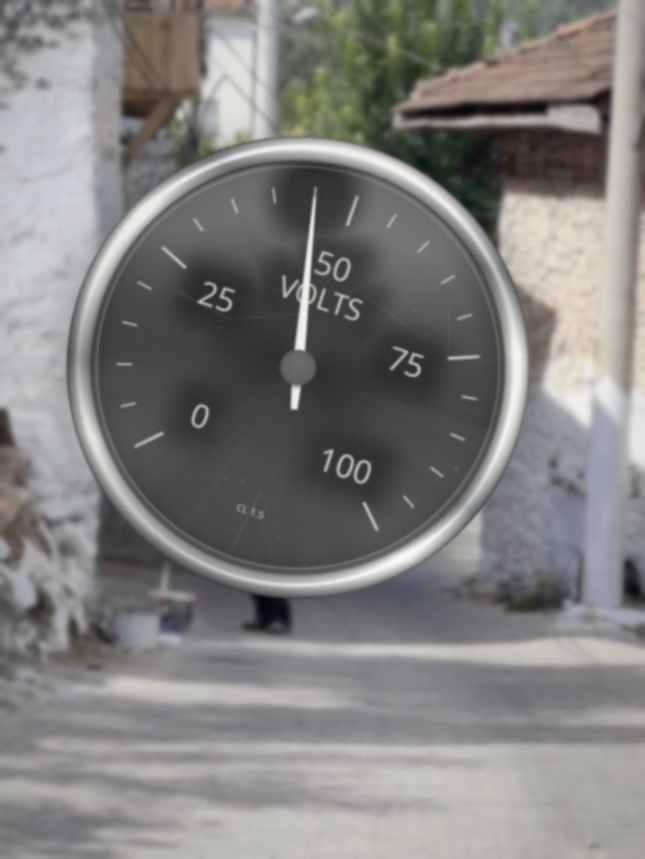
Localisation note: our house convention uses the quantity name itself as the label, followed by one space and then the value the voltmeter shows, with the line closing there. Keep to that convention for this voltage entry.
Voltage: 45 V
